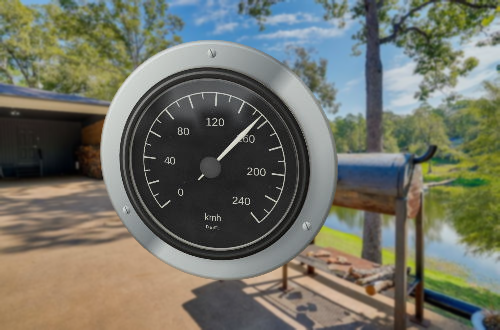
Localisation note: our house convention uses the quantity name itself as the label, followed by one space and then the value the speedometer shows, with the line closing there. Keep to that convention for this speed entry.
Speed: 155 km/h
